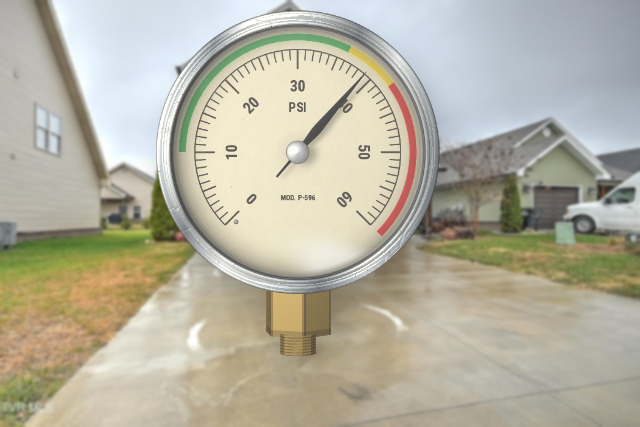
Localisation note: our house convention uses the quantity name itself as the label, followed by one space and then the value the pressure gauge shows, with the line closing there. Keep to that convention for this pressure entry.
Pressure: 39 psi
